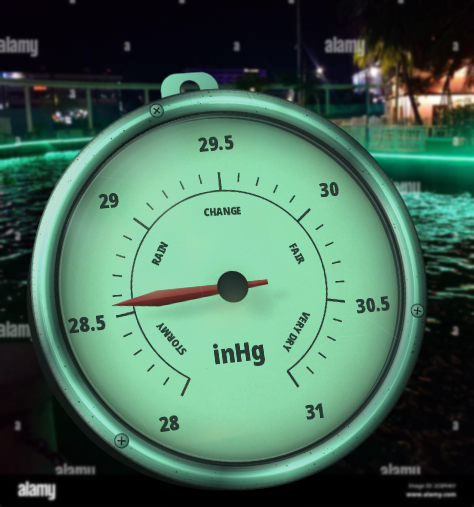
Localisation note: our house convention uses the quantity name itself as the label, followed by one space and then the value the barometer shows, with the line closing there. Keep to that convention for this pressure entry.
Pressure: 28.55 inHg
